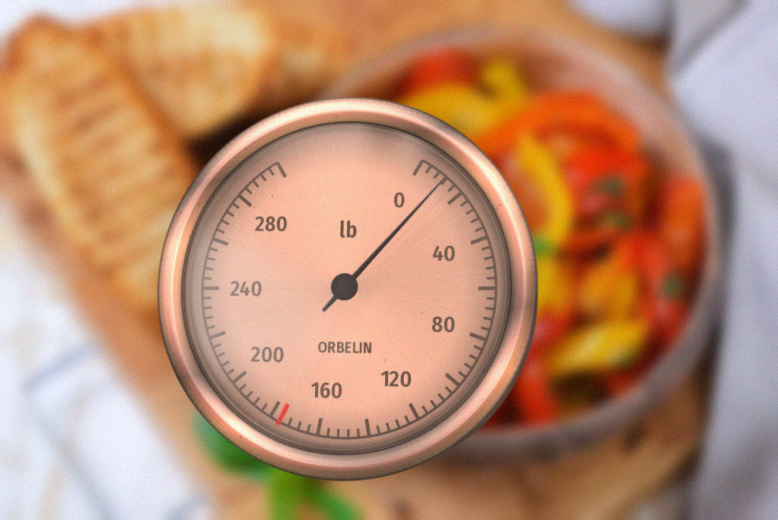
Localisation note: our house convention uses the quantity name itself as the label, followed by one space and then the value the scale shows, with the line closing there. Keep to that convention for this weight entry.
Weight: 12 lb
